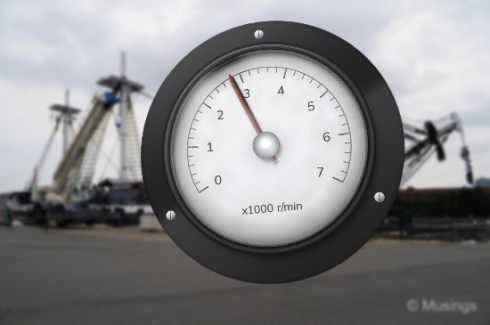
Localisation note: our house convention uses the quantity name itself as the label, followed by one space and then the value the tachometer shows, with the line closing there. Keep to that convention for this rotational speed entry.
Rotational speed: 2800 rpm
